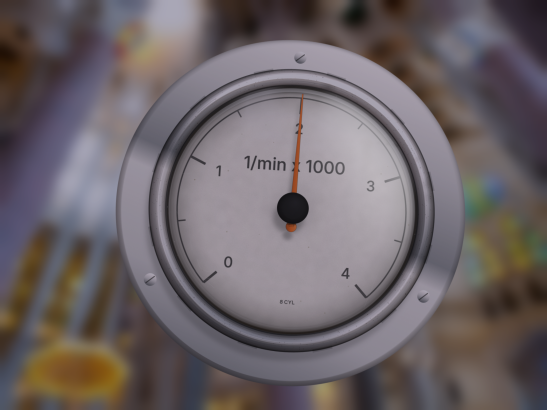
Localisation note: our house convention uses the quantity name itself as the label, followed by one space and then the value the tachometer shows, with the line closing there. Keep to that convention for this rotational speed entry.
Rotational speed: 2000 rpm
